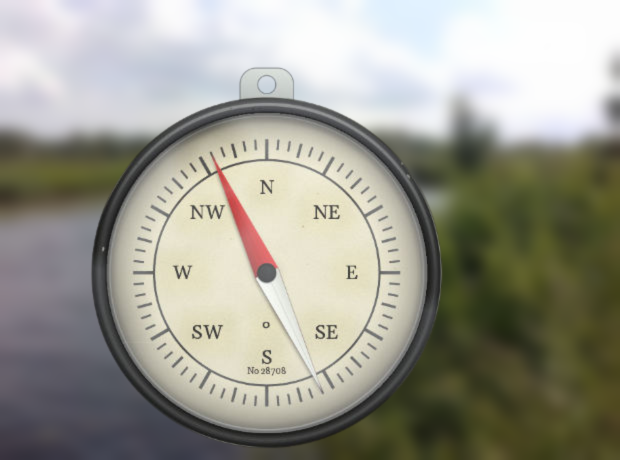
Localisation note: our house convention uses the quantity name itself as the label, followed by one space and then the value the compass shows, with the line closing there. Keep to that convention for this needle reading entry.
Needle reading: 335 °
